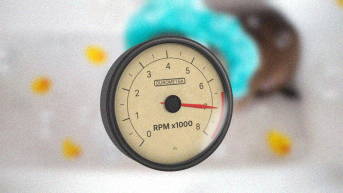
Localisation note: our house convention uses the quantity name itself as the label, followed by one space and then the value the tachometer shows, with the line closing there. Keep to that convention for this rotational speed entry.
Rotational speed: 7000 rpm
